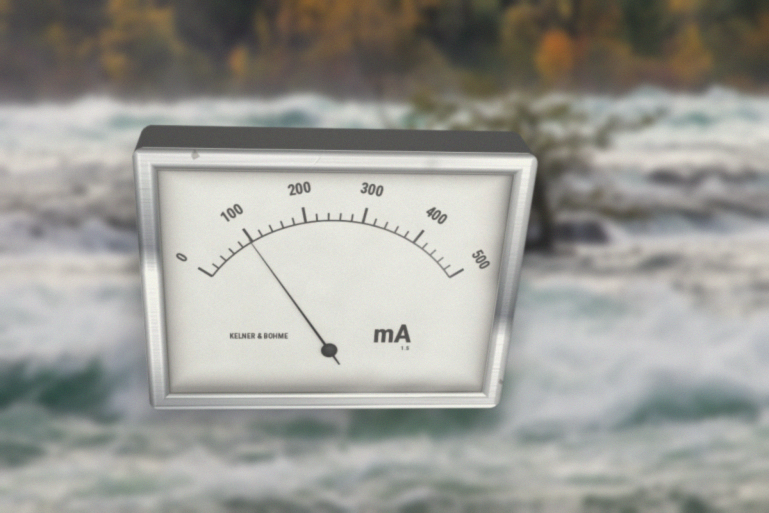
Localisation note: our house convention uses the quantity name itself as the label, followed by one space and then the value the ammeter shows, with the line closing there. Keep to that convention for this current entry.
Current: 100 mA
